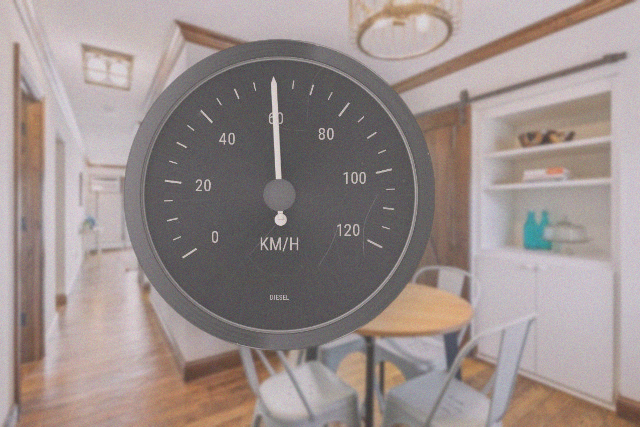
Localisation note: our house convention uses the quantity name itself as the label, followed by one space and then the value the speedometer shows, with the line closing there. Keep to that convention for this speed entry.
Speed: 60 km/h
